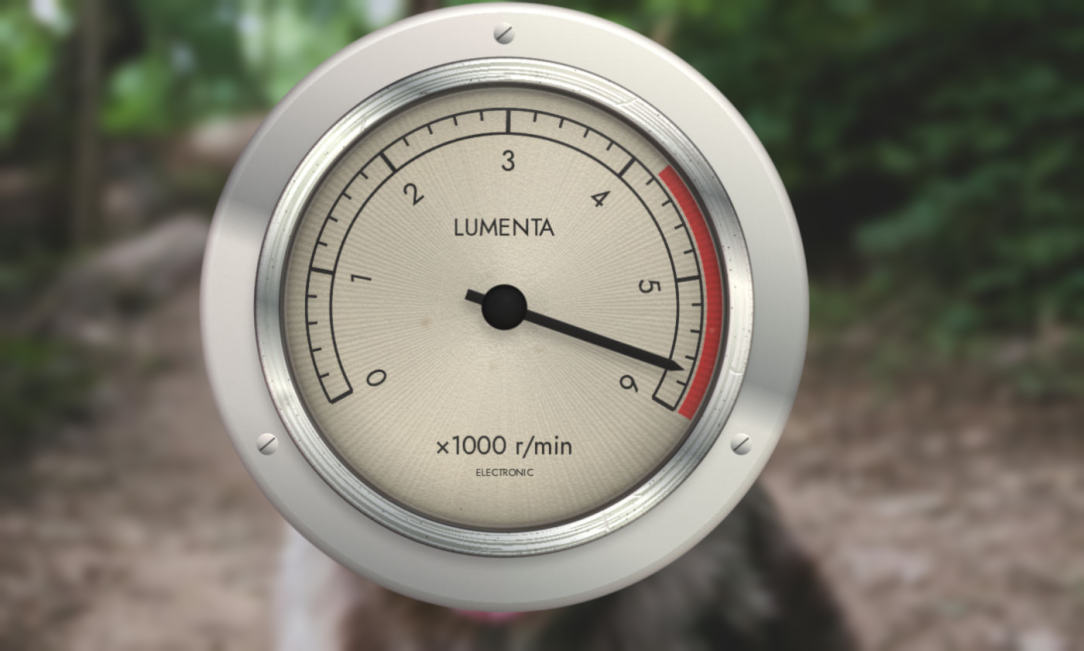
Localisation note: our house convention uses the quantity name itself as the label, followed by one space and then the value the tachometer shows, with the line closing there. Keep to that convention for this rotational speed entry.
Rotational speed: 5700 rpm
